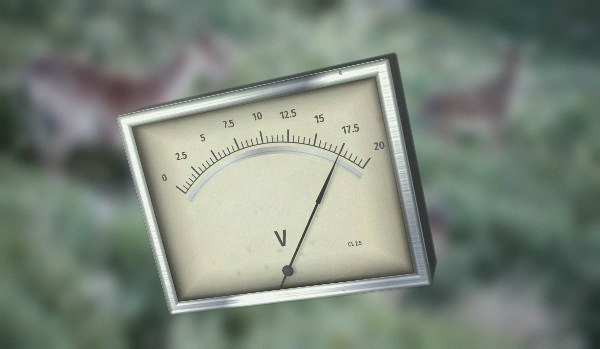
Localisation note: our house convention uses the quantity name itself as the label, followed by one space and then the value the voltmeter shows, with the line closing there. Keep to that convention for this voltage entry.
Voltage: 17.5 V
